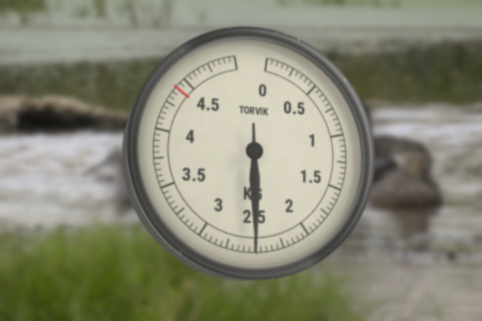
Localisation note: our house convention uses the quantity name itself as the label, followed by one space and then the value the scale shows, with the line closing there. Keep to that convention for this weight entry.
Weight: 2.5 kg
